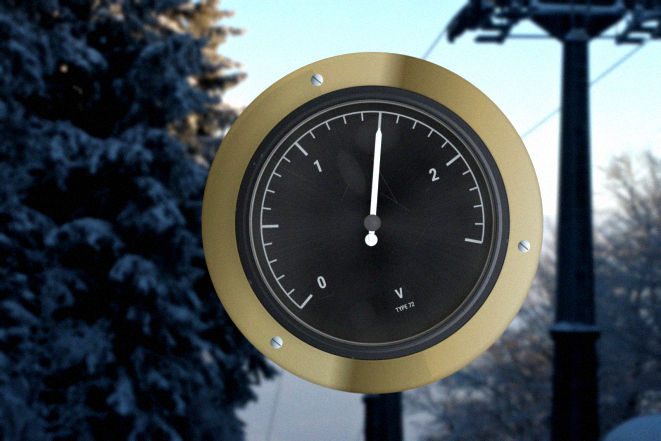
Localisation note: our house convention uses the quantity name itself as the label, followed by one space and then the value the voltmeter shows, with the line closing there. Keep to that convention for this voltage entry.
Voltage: 1.5 V
